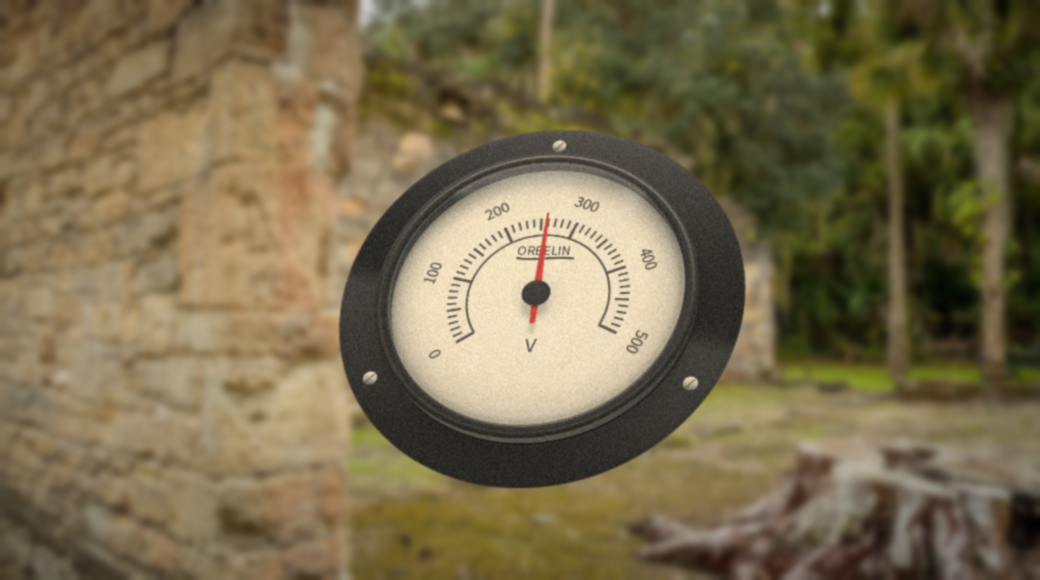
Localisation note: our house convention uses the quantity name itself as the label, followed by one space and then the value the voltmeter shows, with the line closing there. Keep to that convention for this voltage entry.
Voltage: 260 V
